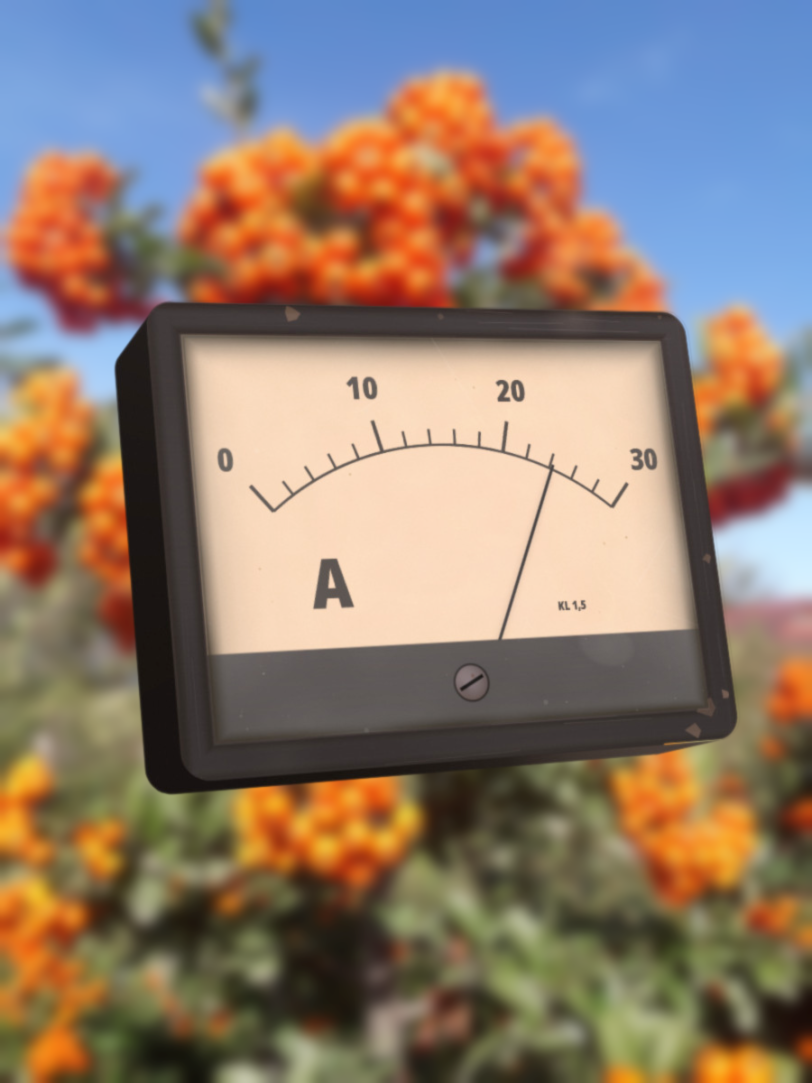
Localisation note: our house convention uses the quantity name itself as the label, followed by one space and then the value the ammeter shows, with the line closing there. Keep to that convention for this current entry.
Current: 24 A
